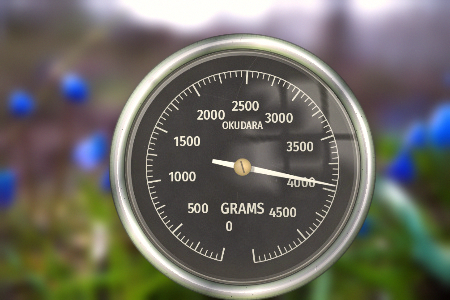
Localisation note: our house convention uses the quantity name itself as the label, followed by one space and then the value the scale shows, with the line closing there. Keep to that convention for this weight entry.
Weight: 3950 g
